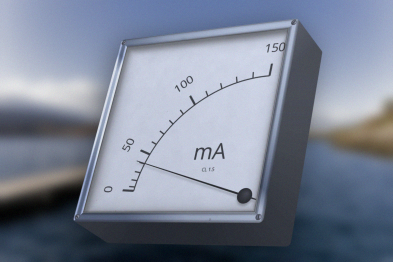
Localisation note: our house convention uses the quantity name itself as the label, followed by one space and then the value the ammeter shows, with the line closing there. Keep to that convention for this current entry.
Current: 40 mA
